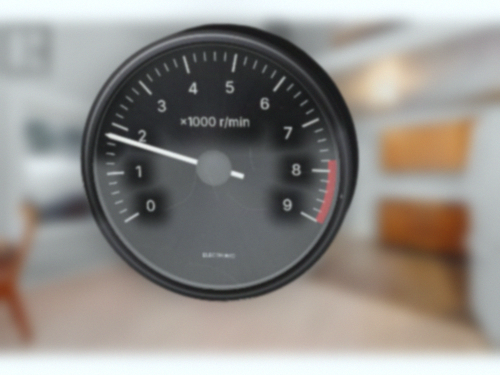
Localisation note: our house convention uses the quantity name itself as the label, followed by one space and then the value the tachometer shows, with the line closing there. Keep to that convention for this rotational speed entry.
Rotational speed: 1800 rpm
